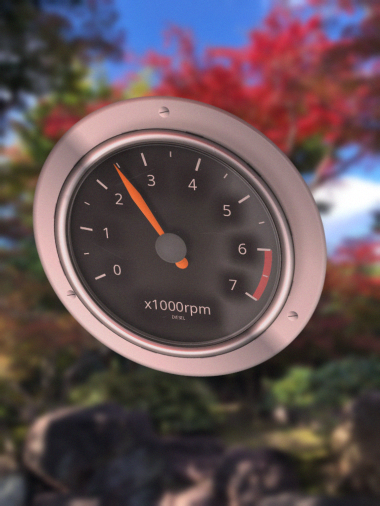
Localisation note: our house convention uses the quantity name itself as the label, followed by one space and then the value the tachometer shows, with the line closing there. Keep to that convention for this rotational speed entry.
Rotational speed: 2500 rpm
